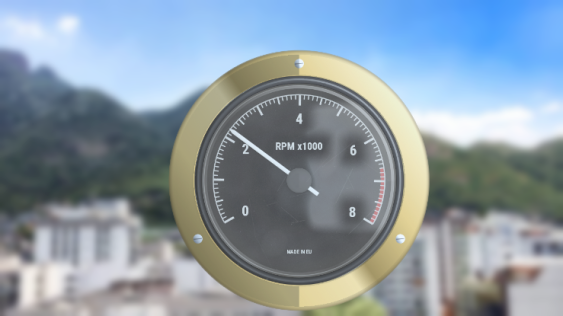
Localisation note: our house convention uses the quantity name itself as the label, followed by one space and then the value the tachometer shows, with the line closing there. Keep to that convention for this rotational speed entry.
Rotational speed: 2200 rpm
